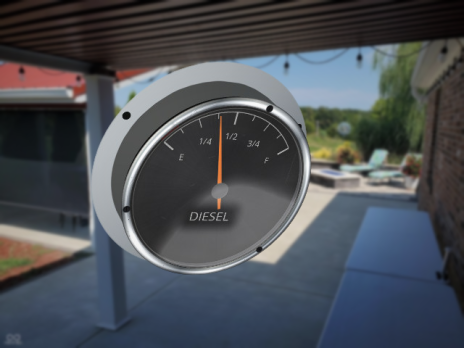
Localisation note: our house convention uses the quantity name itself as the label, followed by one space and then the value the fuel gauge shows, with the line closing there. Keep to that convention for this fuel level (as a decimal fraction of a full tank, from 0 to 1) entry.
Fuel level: 0.375
